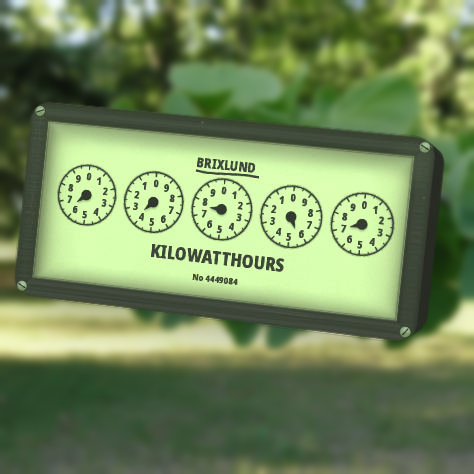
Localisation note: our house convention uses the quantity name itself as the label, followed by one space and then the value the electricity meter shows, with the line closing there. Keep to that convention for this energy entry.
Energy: 63757 kWh
